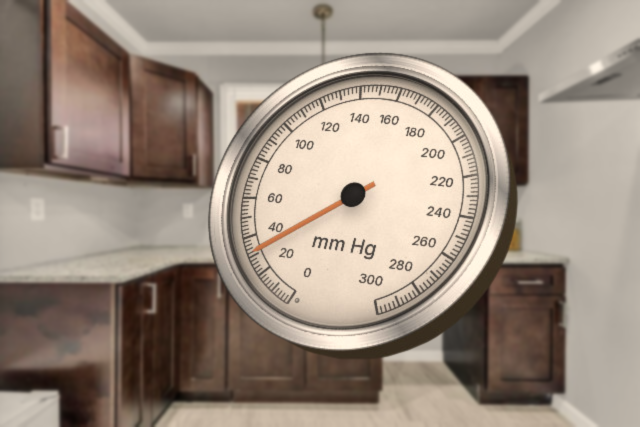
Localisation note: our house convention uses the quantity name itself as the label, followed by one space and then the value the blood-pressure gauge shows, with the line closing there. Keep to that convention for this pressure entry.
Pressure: 30 mmHg
